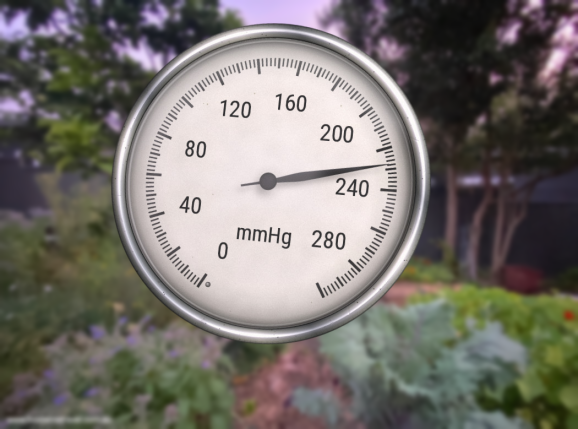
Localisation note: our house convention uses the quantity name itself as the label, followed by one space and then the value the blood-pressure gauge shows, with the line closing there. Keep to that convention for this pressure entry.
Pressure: 228 mmHg
